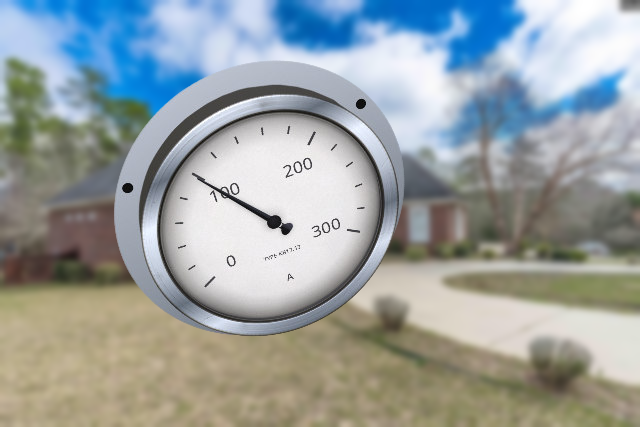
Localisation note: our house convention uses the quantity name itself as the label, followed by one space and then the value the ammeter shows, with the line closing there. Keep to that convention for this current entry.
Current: 100 A
